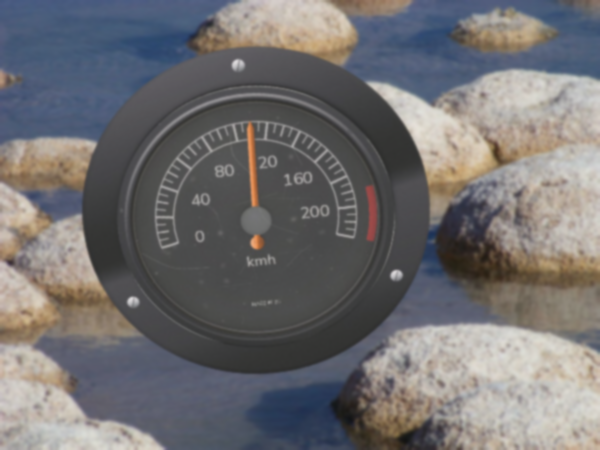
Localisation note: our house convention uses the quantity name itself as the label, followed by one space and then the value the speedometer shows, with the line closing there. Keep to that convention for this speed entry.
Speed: 110 km/h
